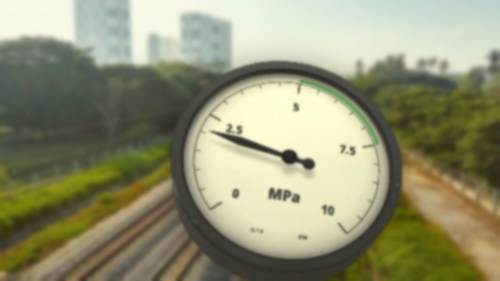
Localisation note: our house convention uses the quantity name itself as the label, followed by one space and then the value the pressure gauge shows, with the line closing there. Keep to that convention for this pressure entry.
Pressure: 2 MPa
